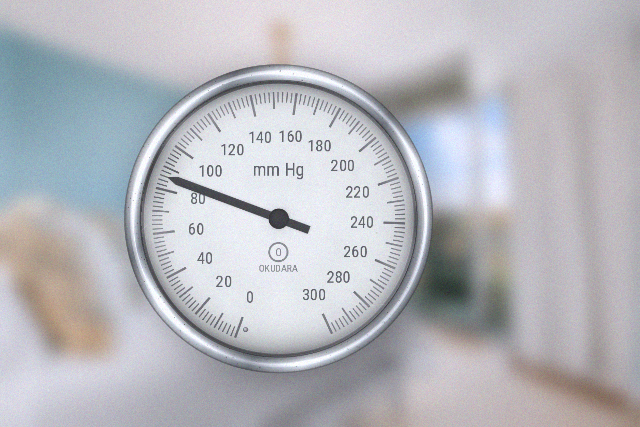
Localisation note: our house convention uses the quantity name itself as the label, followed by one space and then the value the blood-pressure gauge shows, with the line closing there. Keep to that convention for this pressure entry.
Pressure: 86 mmHg
